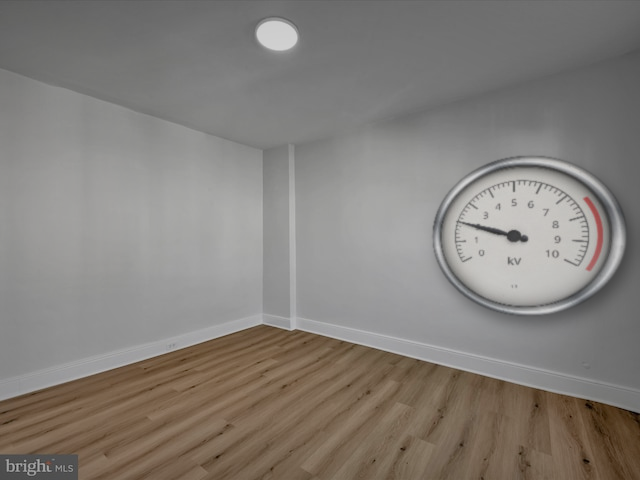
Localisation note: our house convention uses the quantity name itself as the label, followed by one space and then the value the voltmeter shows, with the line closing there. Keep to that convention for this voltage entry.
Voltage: 2 kV
